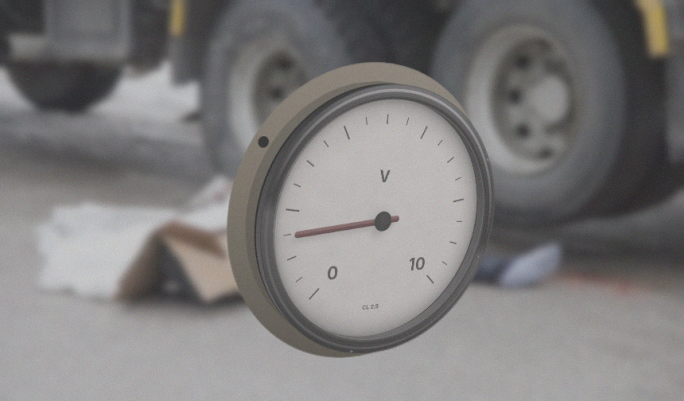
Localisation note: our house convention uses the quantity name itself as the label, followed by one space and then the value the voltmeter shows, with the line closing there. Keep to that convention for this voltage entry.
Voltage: 1.5 V
